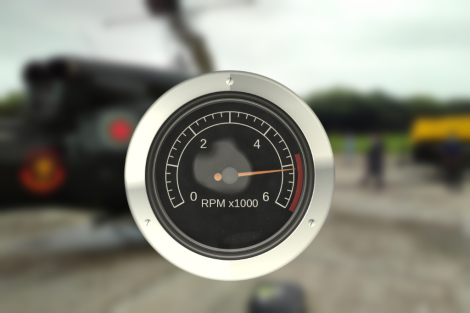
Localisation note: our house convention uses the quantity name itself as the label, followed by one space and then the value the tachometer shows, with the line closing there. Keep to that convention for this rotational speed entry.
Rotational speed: 5100 rpm
